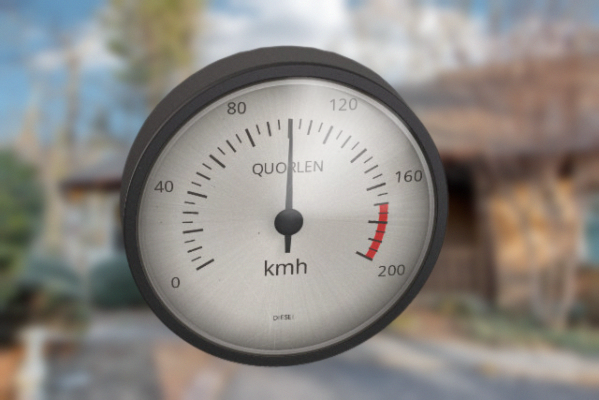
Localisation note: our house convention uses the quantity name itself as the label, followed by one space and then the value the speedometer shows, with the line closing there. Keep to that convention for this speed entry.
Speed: 100 km/h
